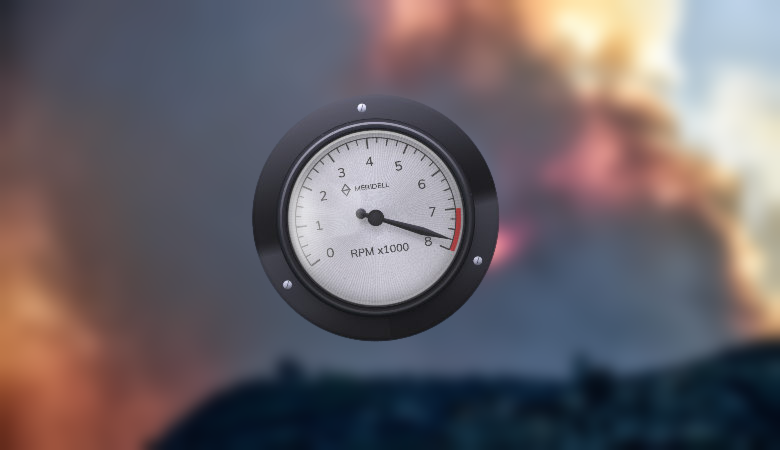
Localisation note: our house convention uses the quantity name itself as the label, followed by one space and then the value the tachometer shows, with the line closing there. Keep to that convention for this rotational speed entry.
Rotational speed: 7750 rpm
